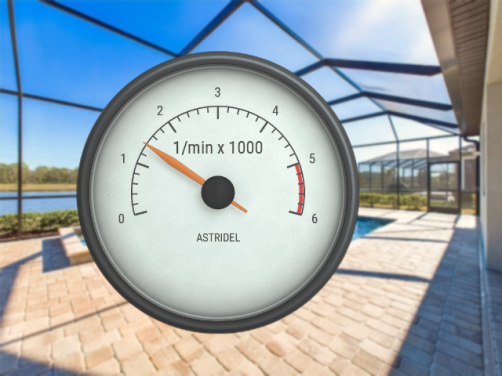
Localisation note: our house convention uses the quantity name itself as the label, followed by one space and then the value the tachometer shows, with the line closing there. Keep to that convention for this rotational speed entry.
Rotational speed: 1400 rpm
